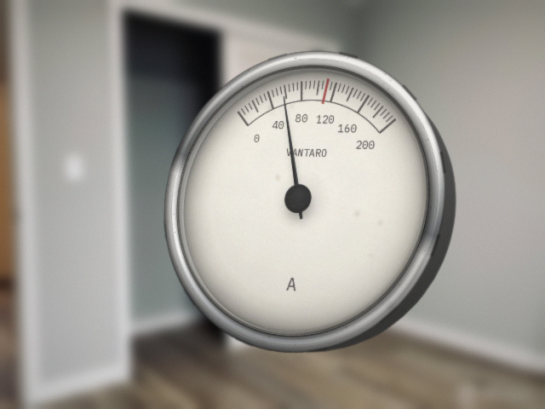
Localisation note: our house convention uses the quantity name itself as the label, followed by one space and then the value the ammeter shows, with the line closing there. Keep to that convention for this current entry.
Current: 60 A
